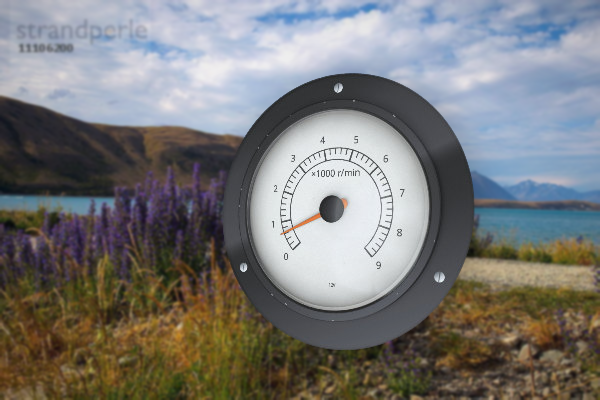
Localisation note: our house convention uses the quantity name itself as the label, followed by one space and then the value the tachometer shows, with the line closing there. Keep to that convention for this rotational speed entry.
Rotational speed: 600 rpm
